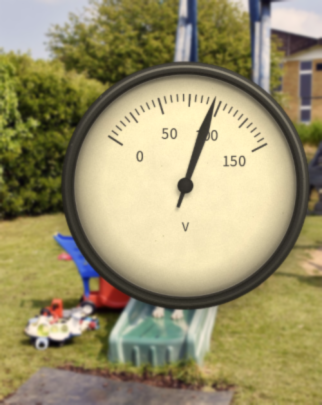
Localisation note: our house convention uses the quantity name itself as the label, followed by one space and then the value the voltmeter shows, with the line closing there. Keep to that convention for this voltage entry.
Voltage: 95 V
